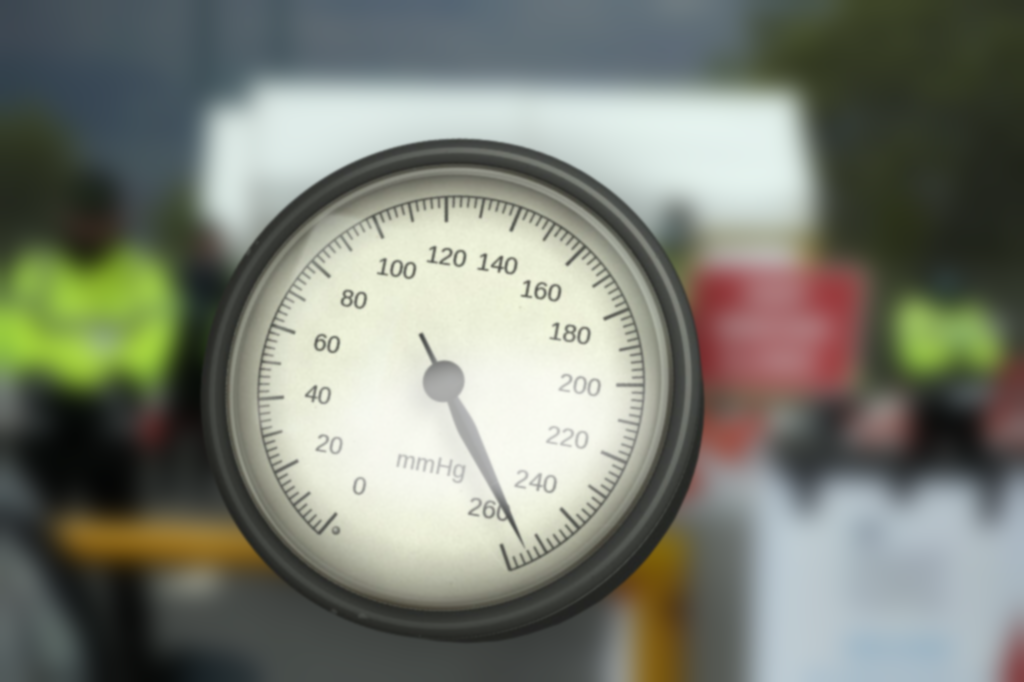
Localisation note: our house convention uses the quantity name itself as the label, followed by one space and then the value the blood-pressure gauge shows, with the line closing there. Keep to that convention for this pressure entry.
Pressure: 254 mmHg
